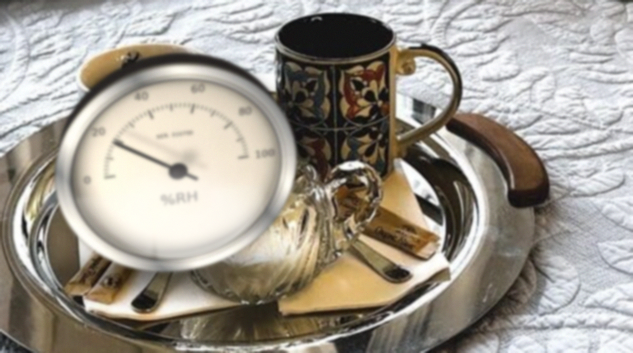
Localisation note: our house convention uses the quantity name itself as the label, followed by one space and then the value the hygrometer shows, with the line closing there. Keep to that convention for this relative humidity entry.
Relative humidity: 20 %
